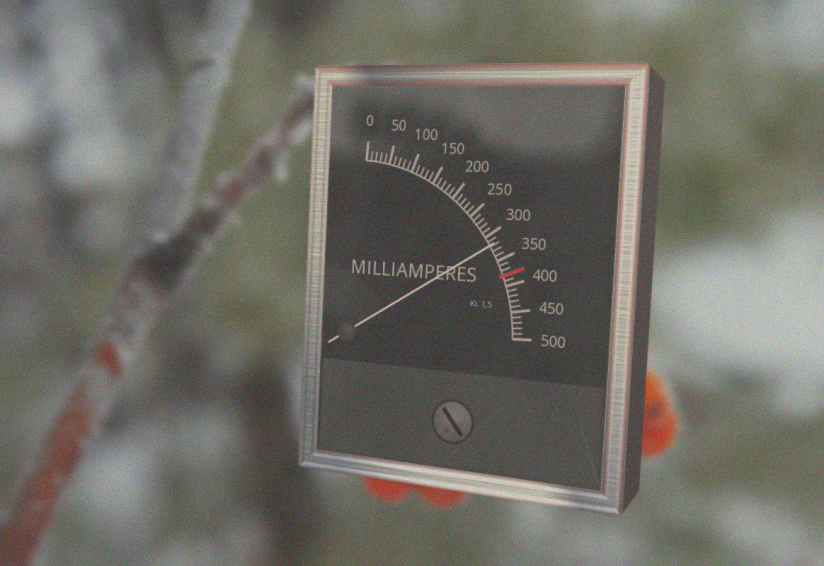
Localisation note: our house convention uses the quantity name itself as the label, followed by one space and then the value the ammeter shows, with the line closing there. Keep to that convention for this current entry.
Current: 320 mA
